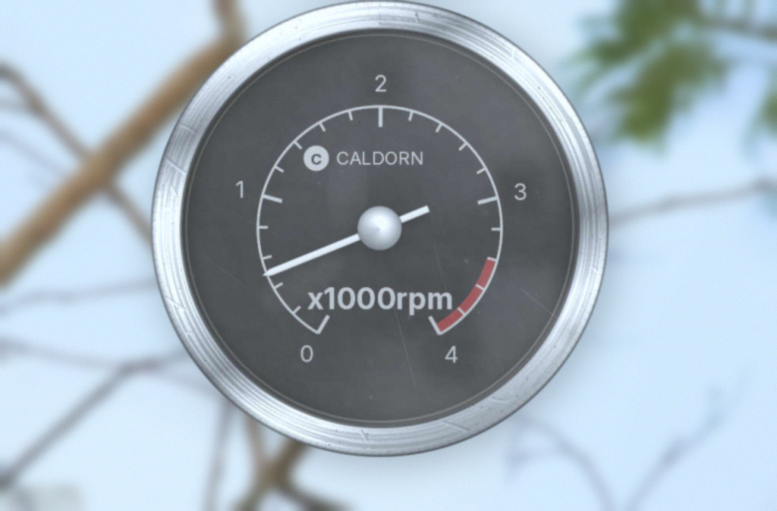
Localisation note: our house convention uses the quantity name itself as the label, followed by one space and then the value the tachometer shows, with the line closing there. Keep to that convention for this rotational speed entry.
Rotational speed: 500 rpm
